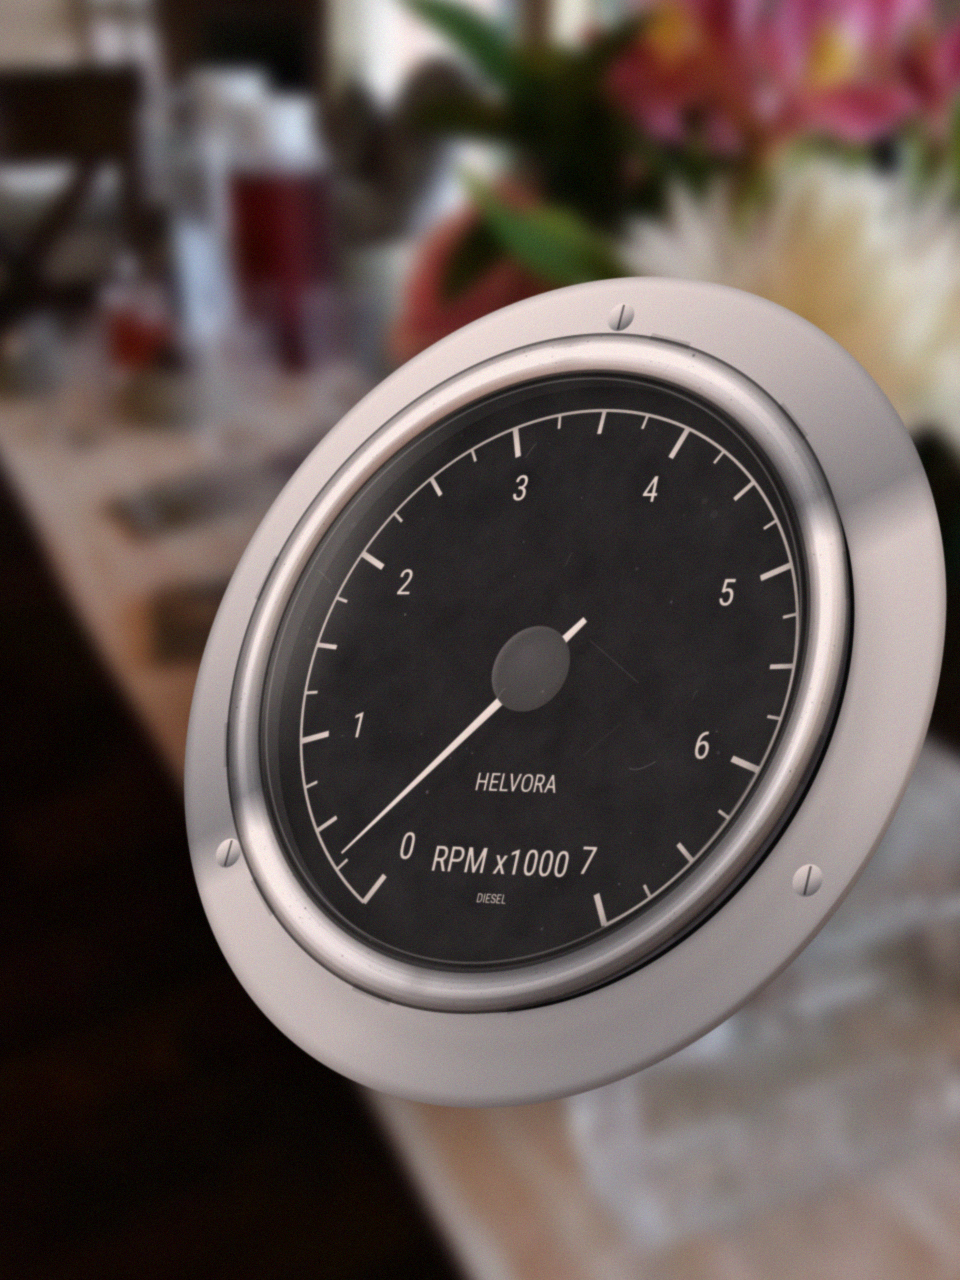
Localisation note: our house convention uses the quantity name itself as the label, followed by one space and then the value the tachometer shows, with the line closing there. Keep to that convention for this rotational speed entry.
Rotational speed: 250 rpm
